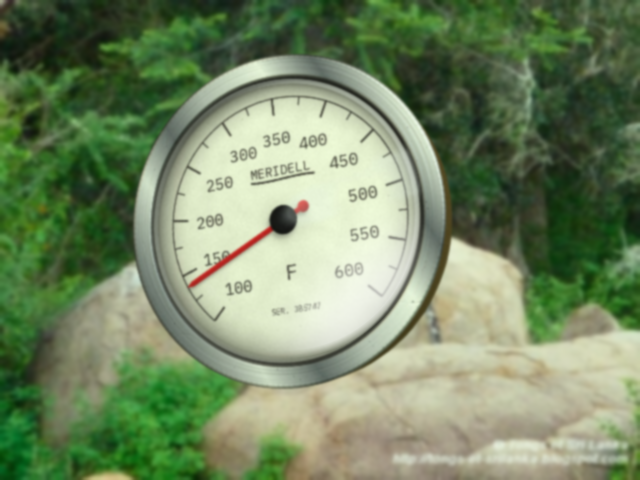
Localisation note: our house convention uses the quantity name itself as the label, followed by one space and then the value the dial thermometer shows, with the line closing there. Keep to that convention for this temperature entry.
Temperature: 137.5 °F
